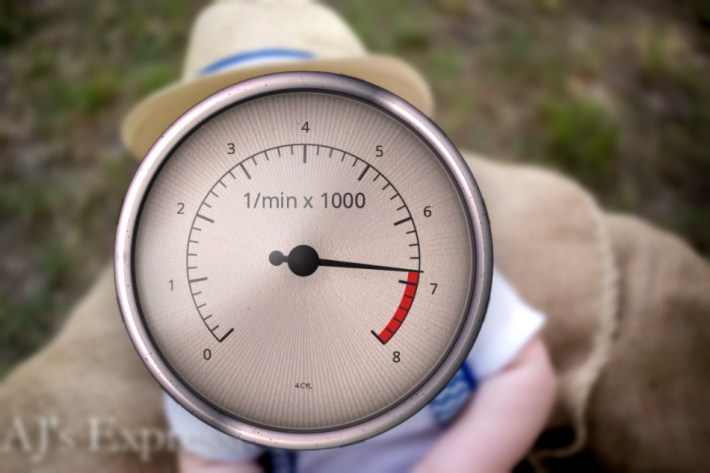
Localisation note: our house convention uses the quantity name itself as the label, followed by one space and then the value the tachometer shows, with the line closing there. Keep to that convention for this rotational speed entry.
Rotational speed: 6800 rpm
